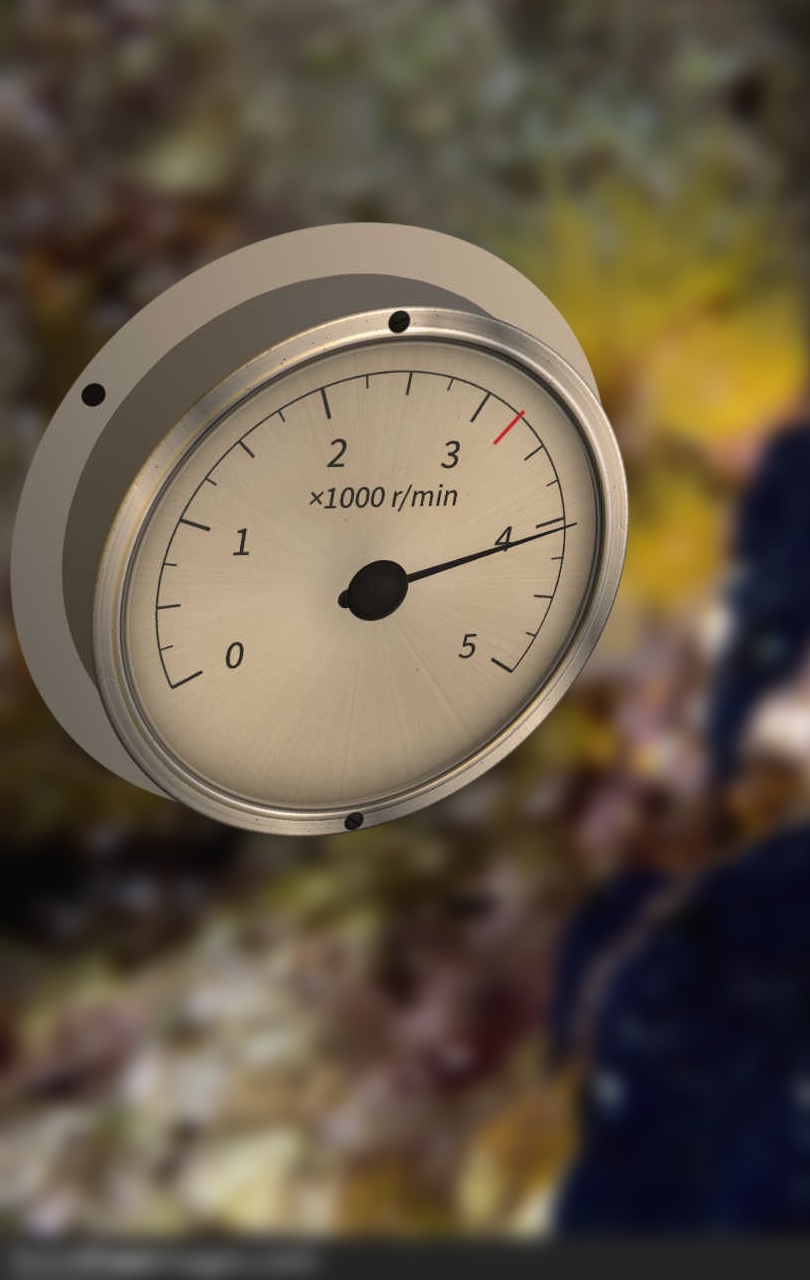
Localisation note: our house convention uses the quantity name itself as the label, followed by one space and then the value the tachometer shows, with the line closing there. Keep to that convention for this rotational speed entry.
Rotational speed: 4000 rpm
